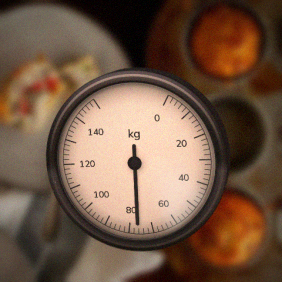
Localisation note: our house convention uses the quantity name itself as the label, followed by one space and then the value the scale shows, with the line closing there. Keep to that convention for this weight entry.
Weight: 76 kg
